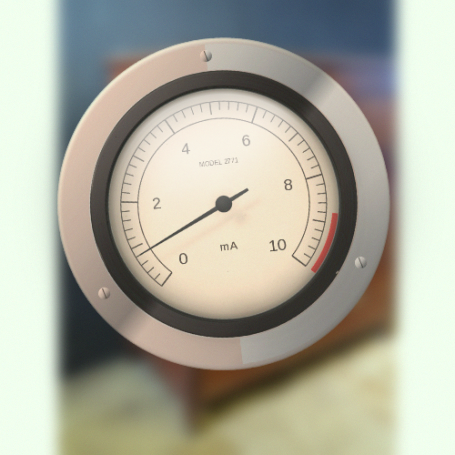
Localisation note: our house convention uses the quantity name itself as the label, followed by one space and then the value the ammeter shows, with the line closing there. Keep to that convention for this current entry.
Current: 0.8 mA
